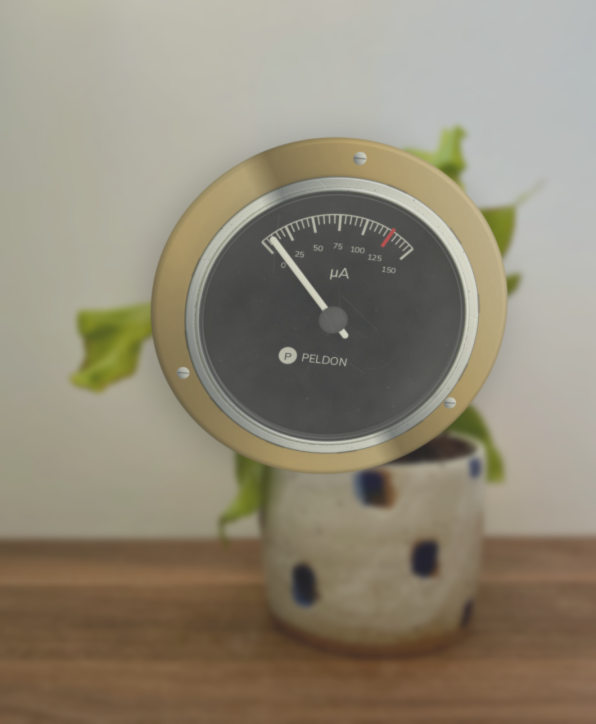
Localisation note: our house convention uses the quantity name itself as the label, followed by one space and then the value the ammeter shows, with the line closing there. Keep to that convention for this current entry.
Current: 10 µA
